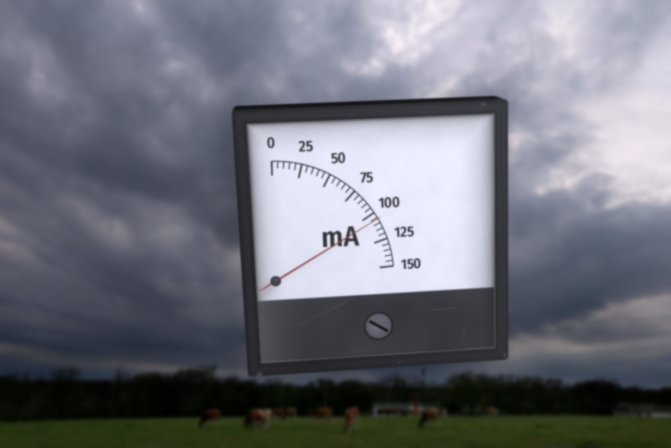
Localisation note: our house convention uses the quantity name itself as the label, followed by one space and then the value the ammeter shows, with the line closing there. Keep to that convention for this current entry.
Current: 105 mA
